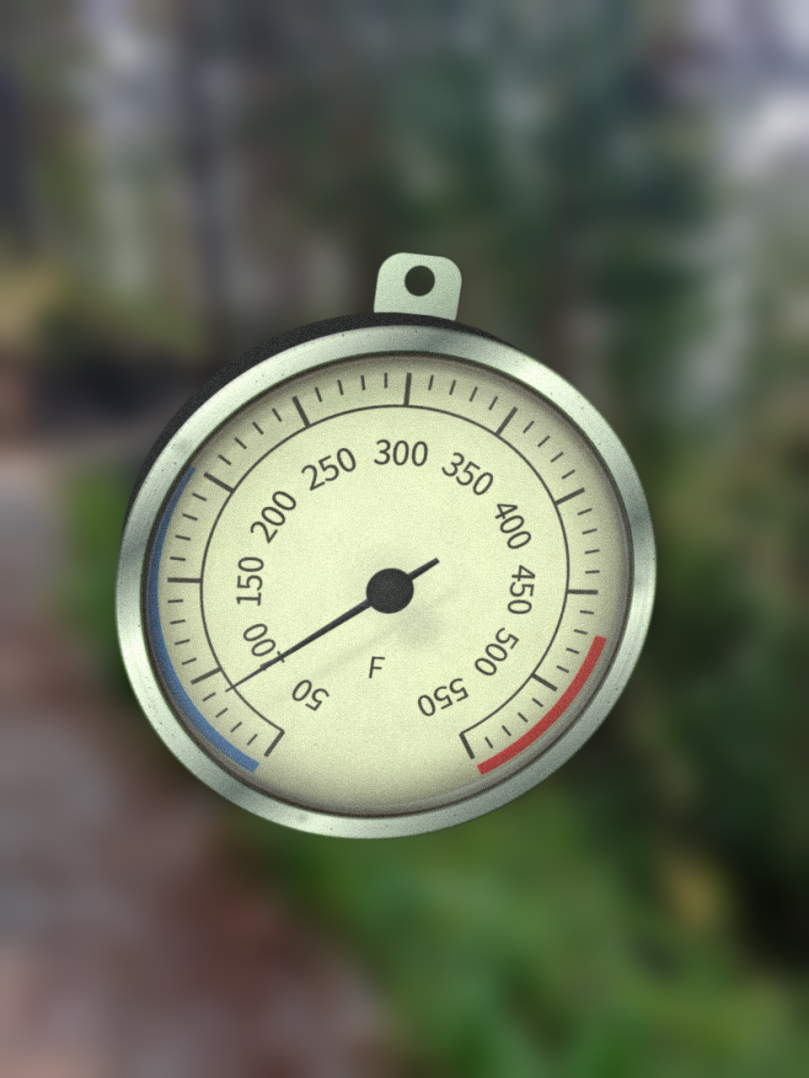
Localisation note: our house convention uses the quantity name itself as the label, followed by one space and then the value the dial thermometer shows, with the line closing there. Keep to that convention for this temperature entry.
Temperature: 90 °F
